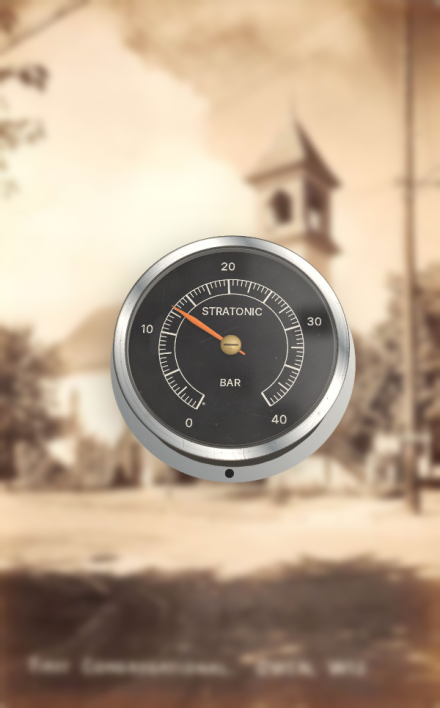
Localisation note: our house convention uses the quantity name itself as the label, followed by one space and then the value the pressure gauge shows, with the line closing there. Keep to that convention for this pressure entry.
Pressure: 13 bar
